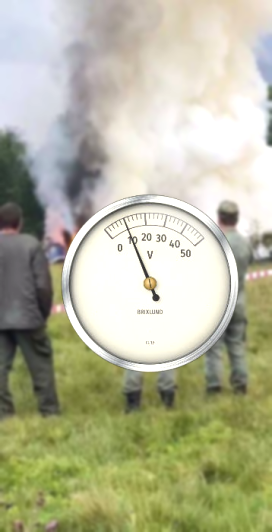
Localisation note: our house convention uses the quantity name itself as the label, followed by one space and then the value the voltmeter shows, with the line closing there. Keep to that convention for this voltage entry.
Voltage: 10 V
